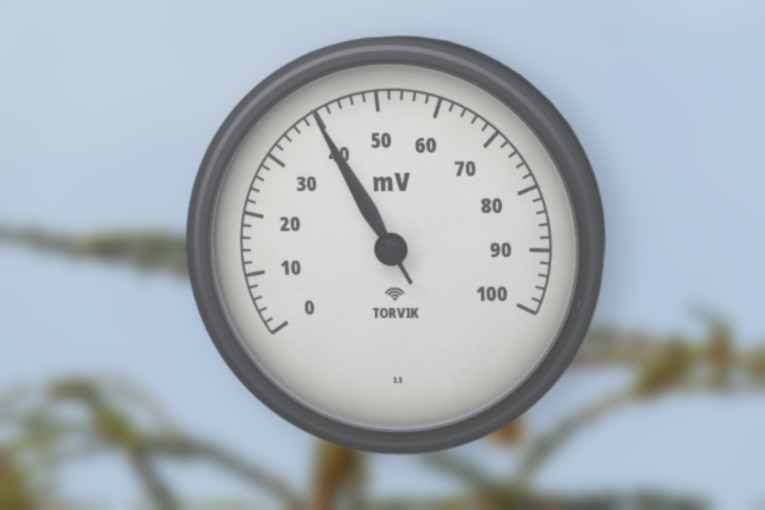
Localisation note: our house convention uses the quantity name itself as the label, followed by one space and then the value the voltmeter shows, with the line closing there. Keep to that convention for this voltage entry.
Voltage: 40 mV
